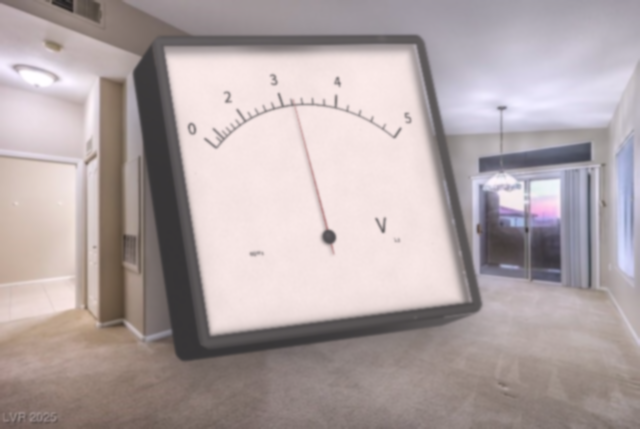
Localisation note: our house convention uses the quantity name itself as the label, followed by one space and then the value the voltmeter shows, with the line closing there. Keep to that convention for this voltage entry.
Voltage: 3.2 V
